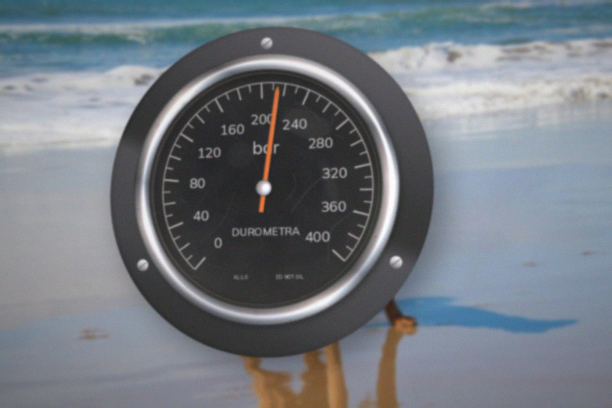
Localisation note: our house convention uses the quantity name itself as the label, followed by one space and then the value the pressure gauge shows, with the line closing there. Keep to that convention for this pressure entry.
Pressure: 215 bar
